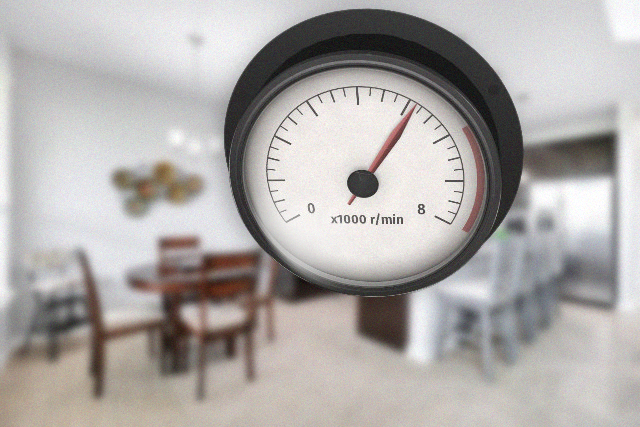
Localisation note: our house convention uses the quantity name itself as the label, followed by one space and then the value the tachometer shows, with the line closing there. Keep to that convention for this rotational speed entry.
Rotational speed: 5125 rpm
